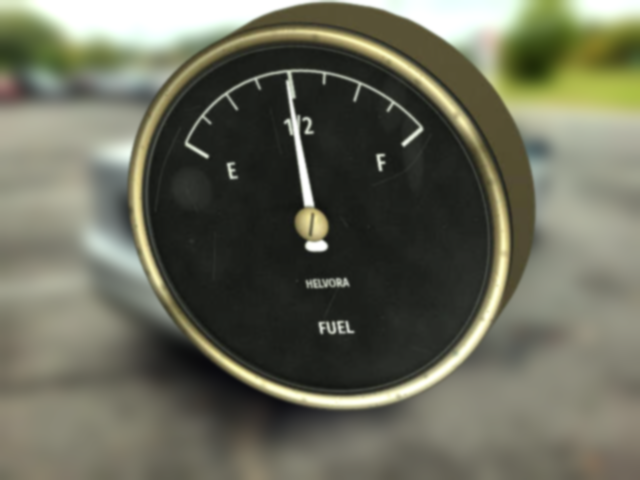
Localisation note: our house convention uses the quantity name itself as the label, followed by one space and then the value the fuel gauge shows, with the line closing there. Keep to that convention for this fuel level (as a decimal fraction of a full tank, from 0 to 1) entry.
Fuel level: 0.5
